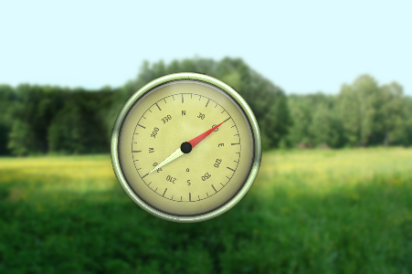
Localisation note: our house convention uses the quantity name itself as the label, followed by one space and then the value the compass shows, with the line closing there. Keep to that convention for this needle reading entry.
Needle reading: 60 °
